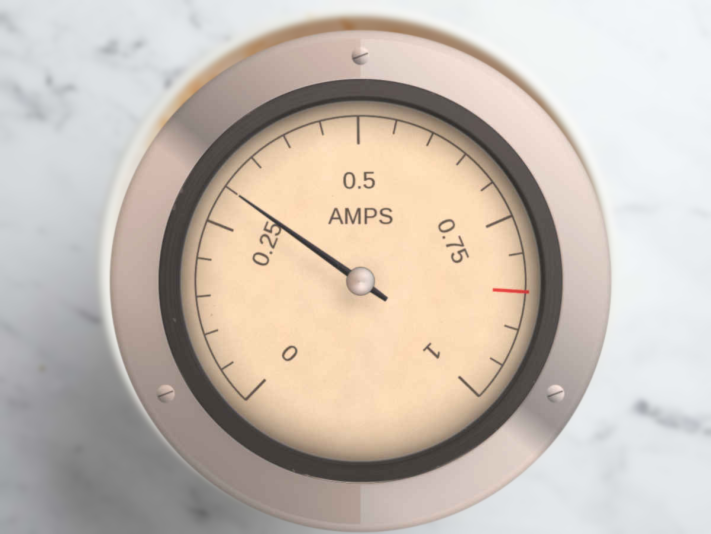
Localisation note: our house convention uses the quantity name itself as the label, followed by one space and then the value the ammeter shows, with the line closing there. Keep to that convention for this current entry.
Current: 0.3 A
